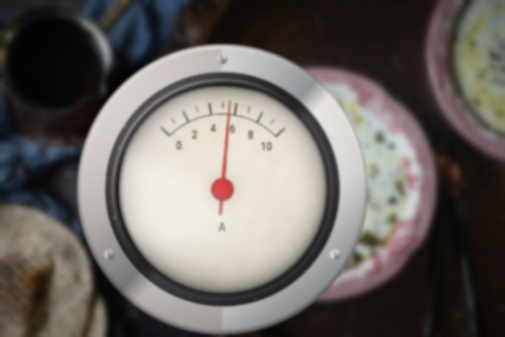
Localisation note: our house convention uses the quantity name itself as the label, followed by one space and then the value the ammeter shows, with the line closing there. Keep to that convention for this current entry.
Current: 5.5 A
